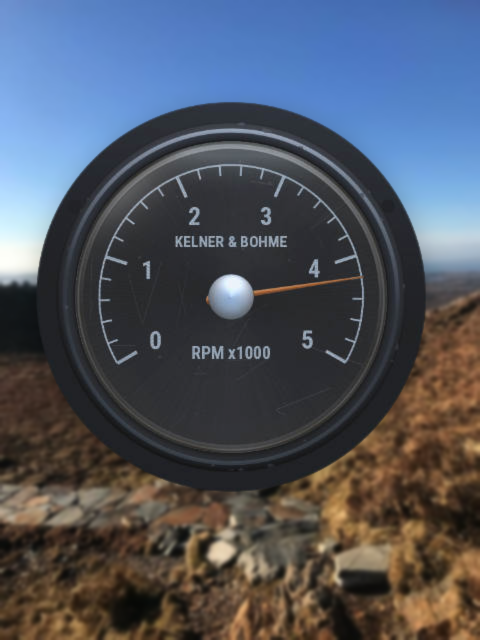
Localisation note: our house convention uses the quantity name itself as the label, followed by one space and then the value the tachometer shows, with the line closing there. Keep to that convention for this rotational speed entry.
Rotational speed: 4200 rpm
